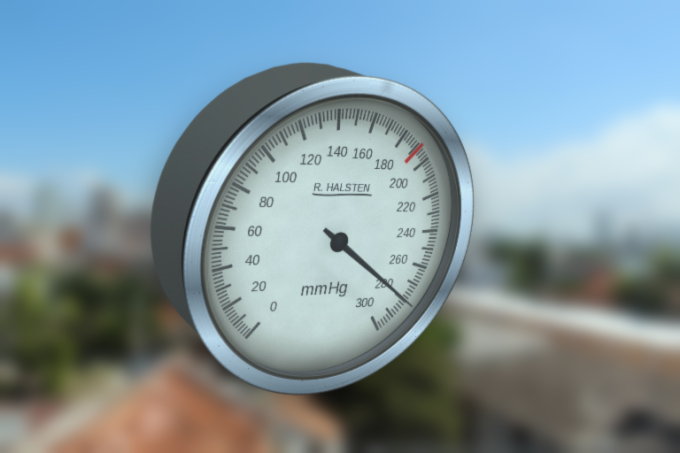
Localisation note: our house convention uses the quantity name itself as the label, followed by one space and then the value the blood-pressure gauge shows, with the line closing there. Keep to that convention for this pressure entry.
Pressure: 280 mmHg
